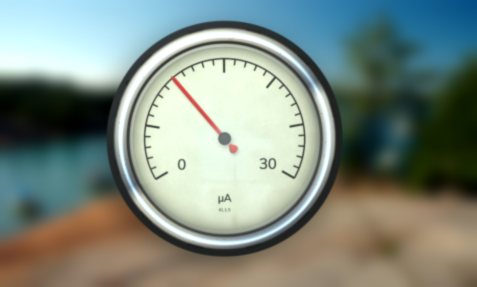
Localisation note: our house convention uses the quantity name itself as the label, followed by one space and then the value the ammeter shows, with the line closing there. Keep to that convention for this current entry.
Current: 10 µA
